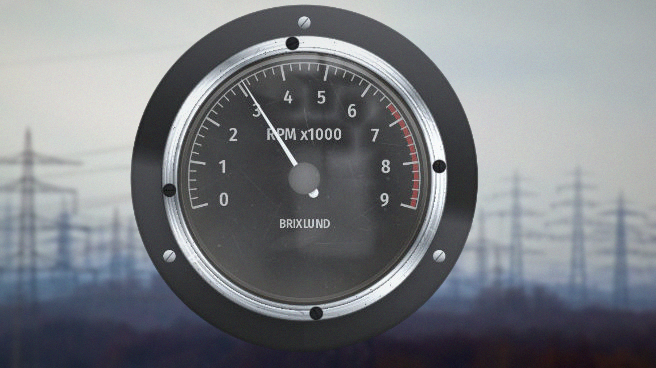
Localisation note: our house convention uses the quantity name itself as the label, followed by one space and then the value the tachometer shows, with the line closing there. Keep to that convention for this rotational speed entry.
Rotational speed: 3100 rpm
